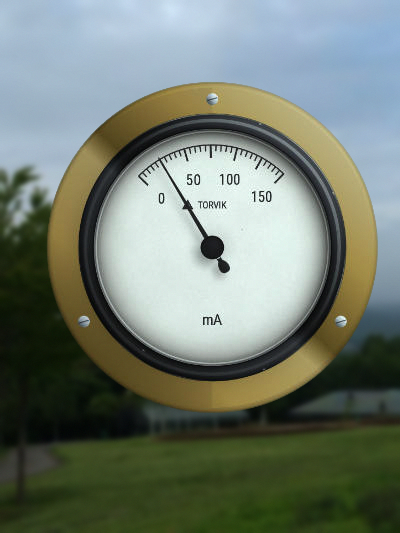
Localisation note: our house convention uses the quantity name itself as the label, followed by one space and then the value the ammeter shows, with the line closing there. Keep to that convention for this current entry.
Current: 25 mA
